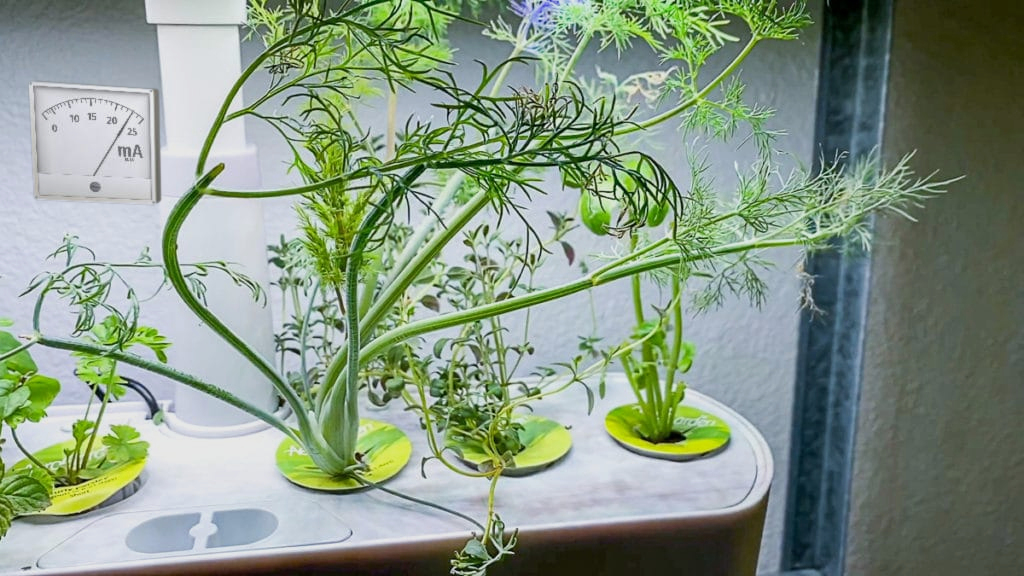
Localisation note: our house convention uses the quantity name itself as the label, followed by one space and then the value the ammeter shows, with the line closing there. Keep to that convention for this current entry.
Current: 23 mA
